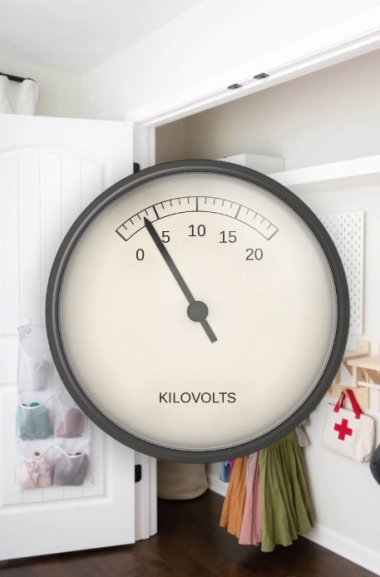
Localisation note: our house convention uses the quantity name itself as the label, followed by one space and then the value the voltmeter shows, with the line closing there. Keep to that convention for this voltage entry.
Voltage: 3.5 kV
